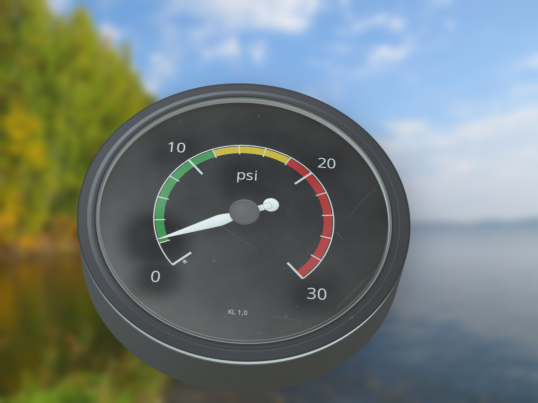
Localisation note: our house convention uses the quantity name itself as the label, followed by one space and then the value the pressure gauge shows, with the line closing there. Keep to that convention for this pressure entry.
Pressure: 2 psi
